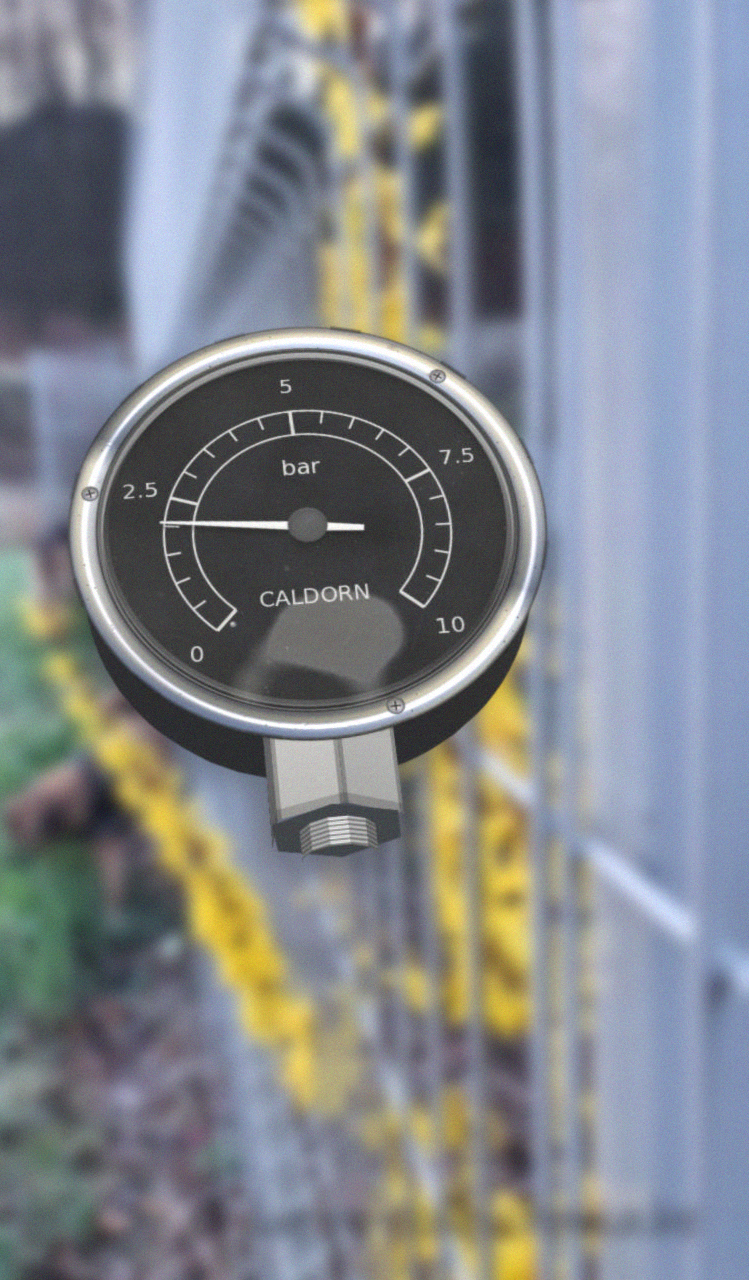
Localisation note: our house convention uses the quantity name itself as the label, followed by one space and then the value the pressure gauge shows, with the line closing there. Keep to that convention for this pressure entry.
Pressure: 2 bar
